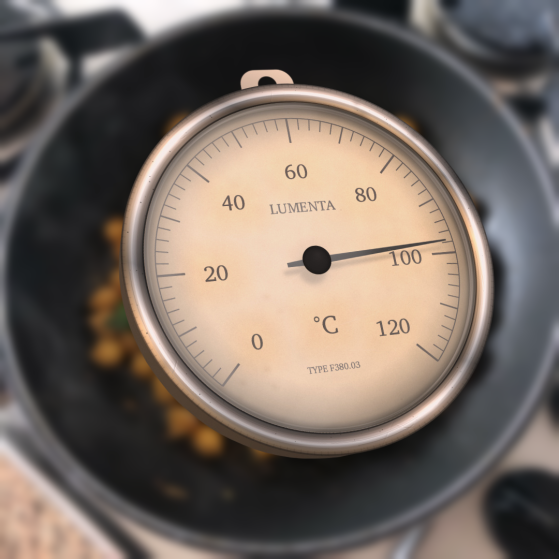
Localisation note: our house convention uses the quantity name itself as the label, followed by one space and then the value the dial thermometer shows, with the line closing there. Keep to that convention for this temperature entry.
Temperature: 98 °C
